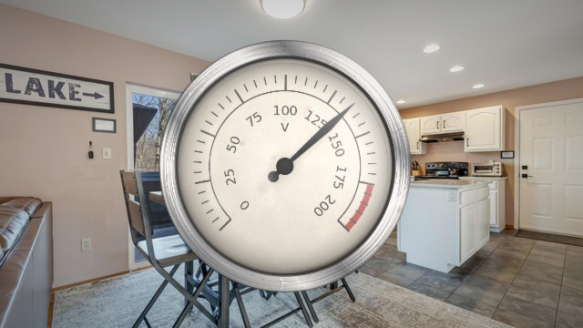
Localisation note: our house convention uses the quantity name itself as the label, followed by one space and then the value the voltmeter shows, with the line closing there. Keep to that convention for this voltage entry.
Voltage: 135 V
